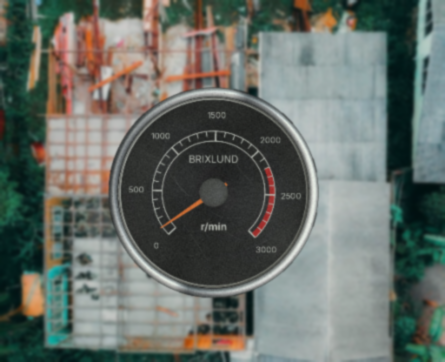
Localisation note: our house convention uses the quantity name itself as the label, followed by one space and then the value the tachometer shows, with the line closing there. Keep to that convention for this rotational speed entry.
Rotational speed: 100 rpm
